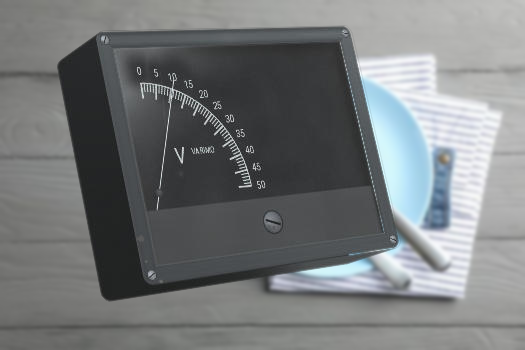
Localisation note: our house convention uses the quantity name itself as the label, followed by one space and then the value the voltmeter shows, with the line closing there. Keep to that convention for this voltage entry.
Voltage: 10 V
